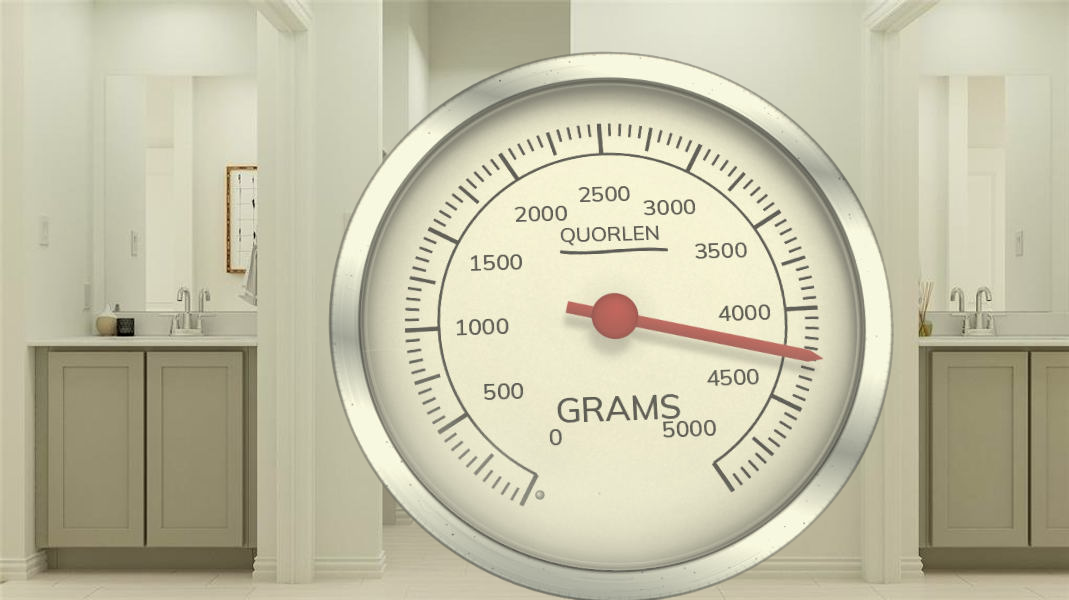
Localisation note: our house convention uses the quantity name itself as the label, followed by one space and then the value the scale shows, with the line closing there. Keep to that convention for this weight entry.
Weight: 4250 g
